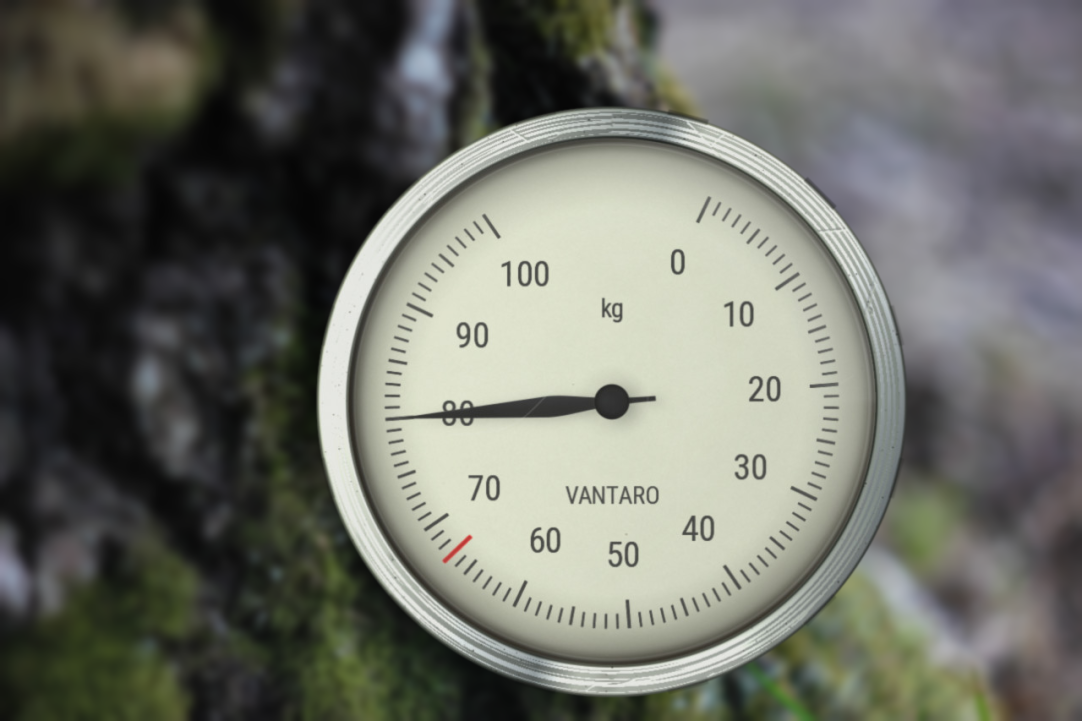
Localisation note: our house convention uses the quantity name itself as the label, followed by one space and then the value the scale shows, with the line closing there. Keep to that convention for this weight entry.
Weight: 80 kg
